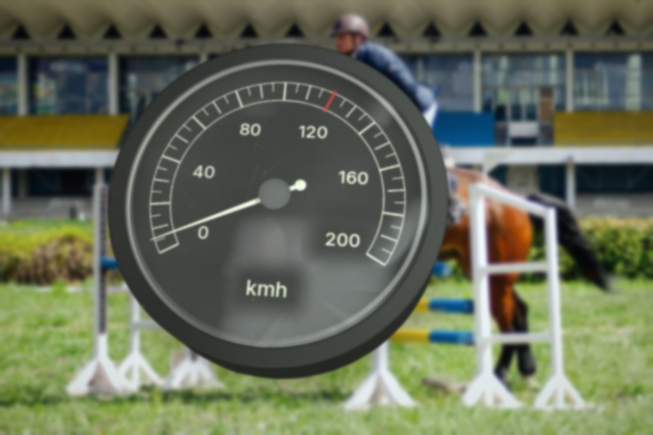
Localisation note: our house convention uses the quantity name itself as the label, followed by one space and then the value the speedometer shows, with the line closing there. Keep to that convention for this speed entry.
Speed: 5 km/h
